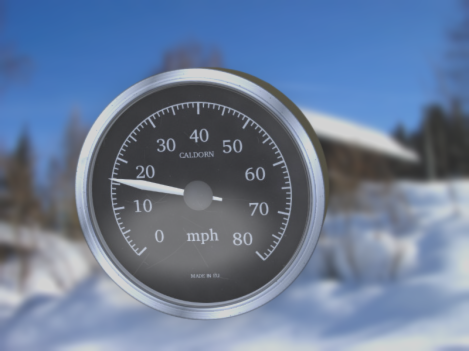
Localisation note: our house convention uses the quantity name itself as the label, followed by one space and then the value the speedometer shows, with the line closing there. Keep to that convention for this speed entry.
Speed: 16 mph
